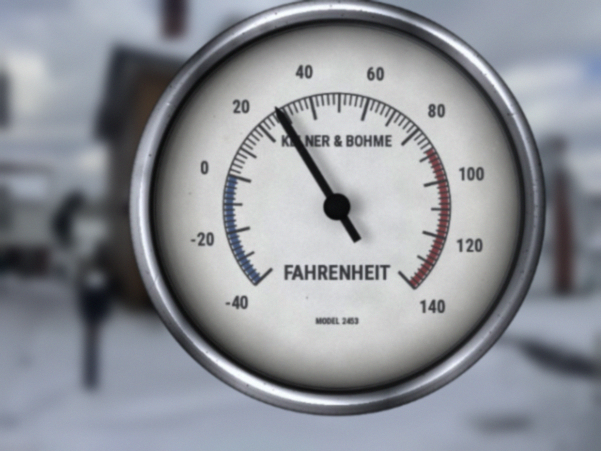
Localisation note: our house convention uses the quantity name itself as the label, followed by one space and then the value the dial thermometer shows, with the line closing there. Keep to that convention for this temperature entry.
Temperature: 28 °F
